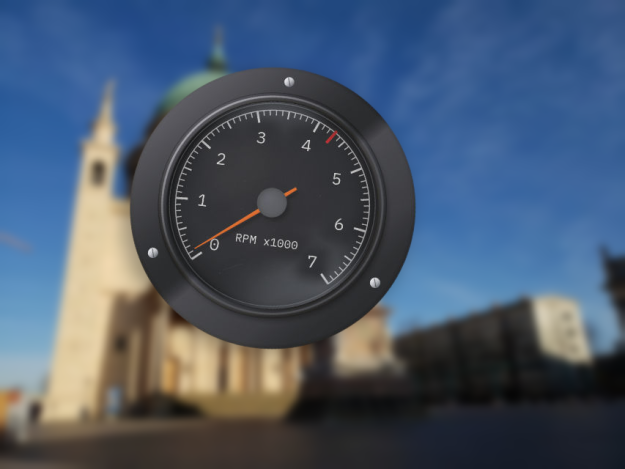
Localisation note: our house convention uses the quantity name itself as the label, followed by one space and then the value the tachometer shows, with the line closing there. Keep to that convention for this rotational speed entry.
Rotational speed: 100 rpm
